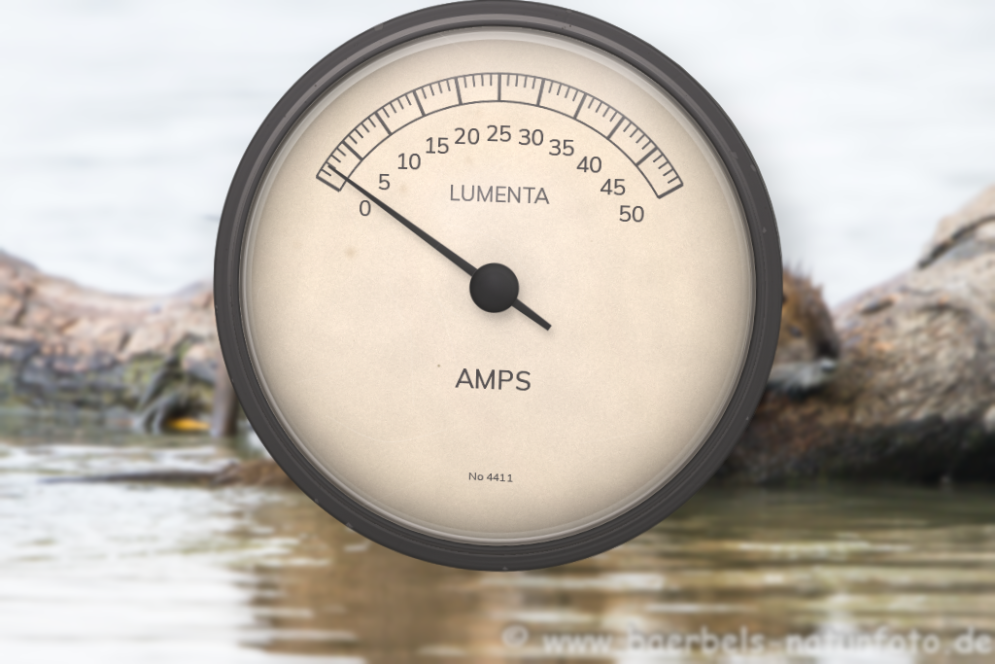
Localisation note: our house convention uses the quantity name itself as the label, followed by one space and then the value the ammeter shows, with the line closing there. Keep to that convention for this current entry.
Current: 2 A
